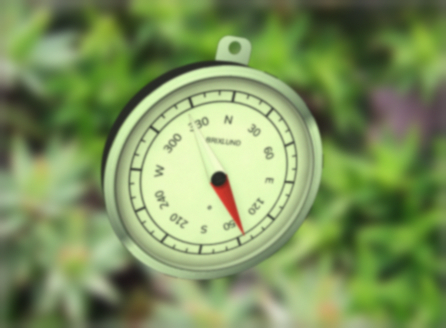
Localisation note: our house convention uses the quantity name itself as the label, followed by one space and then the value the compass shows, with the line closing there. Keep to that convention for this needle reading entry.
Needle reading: 145 °
